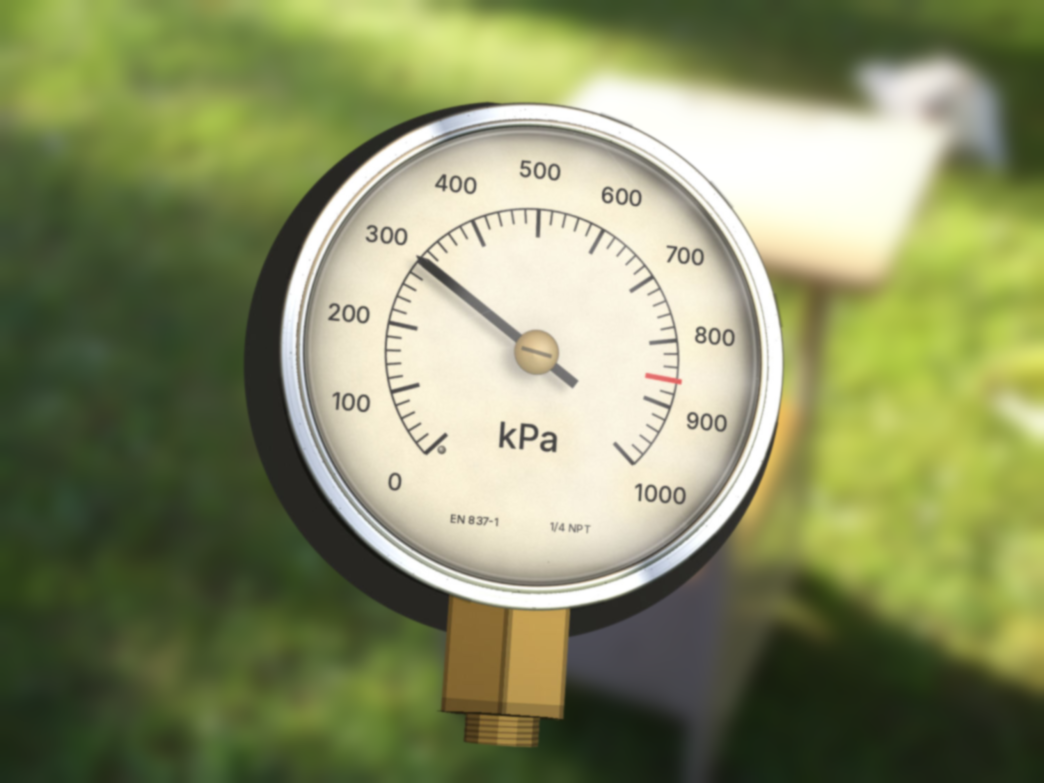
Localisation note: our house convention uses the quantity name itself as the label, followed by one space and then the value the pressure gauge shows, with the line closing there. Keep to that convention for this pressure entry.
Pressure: 300 kPa
